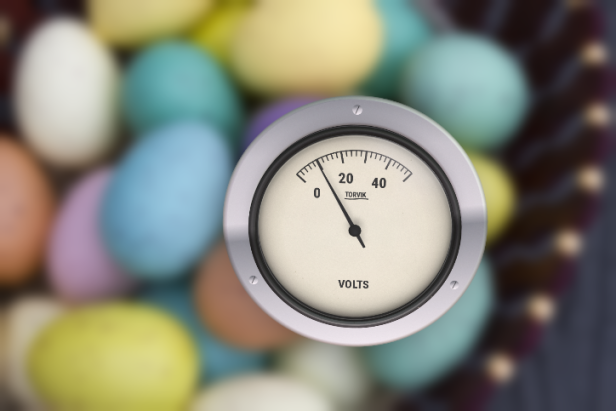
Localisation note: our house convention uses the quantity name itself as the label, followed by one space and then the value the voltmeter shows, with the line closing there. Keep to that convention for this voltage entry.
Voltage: 10 V
